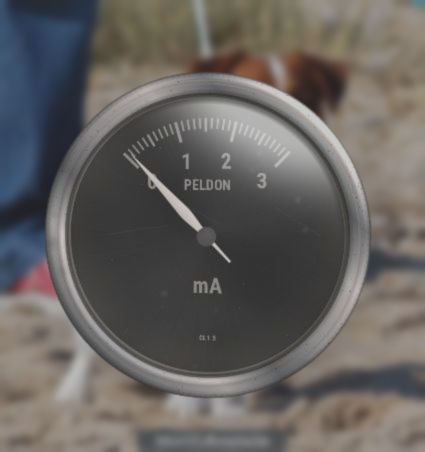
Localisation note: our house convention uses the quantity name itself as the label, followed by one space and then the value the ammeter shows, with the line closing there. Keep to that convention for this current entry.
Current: 0.1 mA
